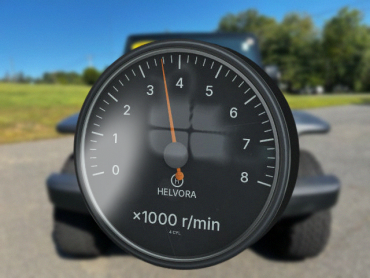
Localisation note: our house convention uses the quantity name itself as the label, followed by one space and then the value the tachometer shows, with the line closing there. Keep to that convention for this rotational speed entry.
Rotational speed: 3600 rpm
